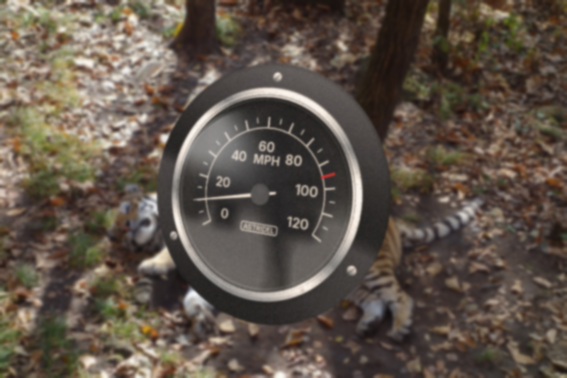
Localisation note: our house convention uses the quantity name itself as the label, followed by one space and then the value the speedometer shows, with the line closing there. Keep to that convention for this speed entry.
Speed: 10 mph
